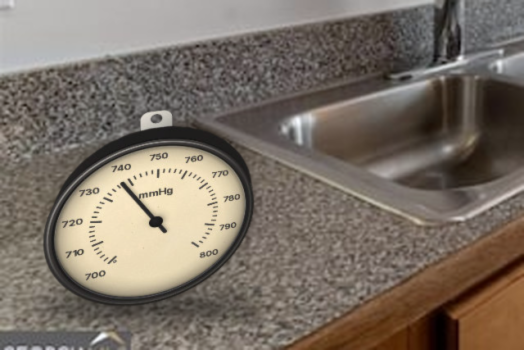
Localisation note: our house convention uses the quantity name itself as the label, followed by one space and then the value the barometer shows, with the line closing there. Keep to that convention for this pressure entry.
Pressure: 738 mmHg
